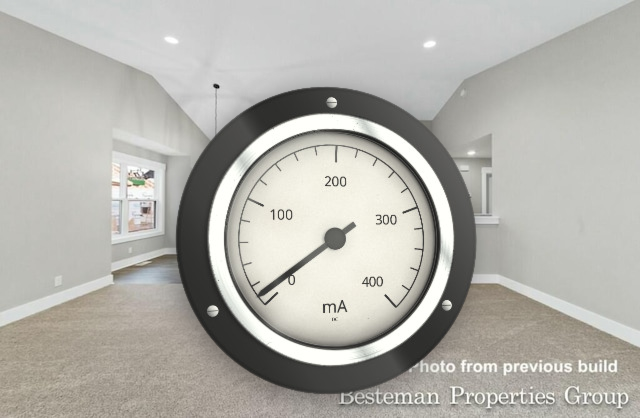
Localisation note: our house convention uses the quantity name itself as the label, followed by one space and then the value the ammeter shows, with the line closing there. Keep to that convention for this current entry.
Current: 10 mA
